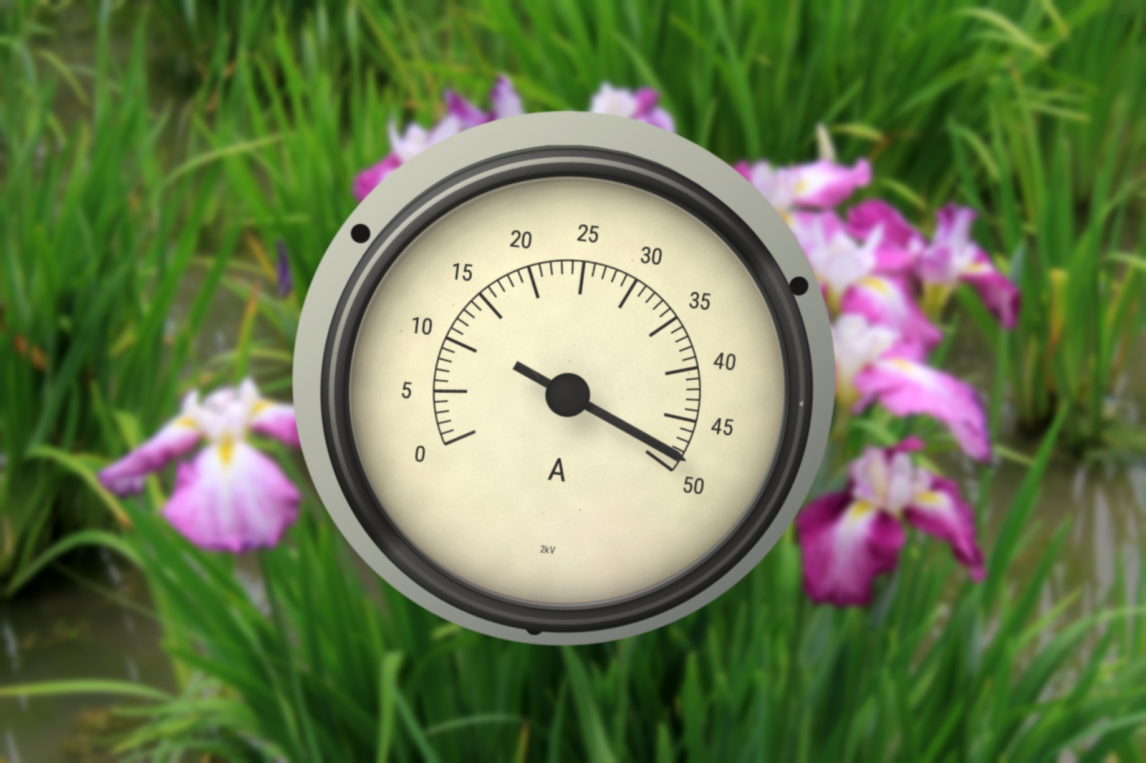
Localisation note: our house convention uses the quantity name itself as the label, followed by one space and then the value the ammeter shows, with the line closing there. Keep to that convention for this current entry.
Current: 48.5 A
